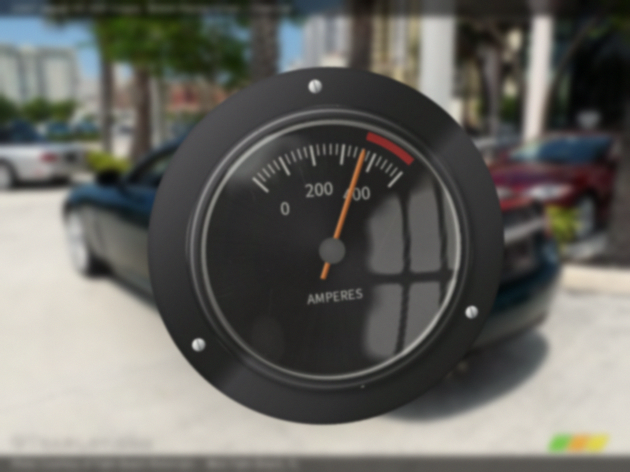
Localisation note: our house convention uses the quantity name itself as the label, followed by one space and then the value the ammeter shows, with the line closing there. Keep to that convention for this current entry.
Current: 360 A
